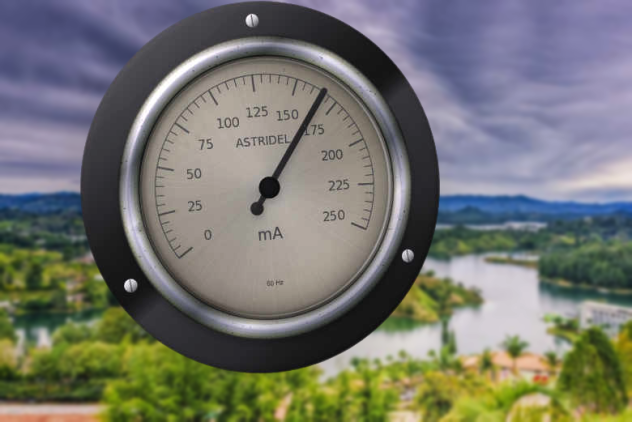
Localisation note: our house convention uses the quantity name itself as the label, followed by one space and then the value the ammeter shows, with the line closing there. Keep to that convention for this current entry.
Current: 165 mA
